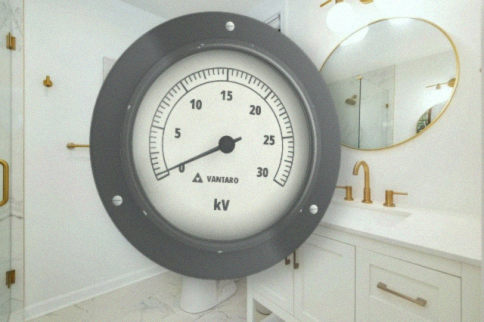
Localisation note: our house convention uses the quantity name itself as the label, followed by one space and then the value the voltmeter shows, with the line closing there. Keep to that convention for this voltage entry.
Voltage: 0.5 kV
